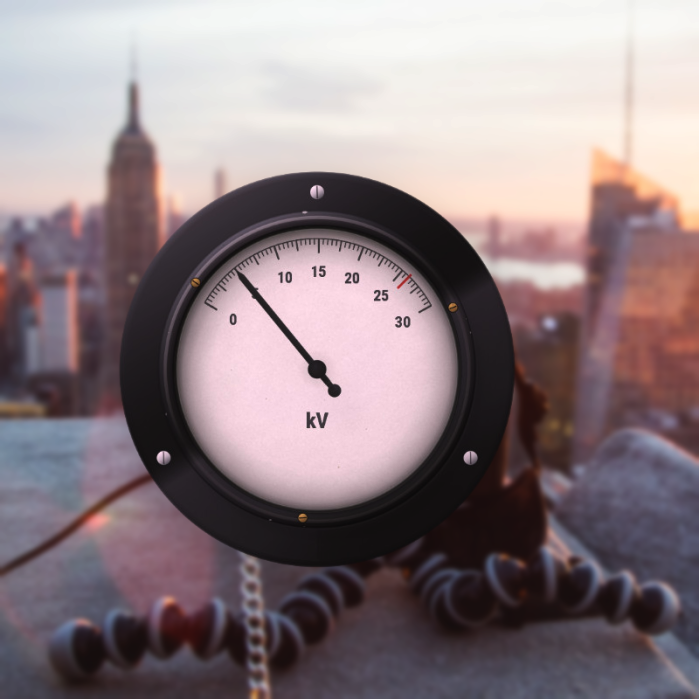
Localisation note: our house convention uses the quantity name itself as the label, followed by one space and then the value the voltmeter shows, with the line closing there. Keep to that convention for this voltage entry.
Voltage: 5 kV
